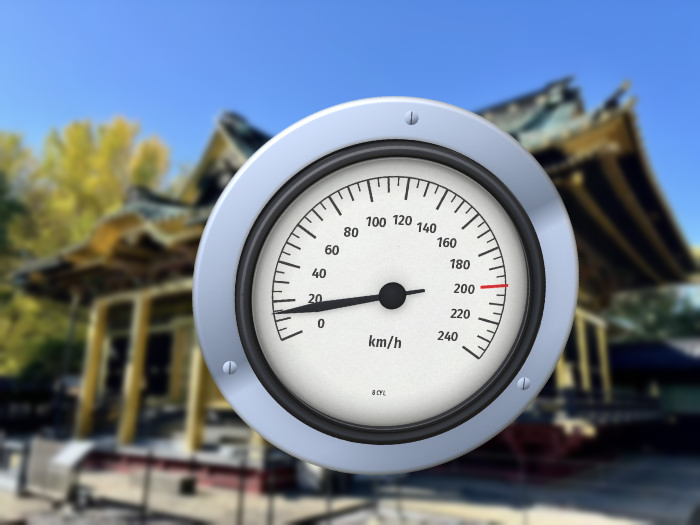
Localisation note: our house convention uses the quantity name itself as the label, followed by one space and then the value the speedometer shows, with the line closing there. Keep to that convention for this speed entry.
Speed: 15 km/h
